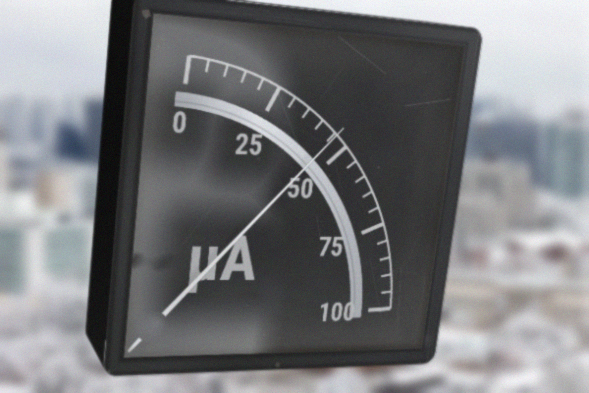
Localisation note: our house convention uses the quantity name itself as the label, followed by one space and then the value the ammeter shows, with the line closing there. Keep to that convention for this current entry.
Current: 45 µA
